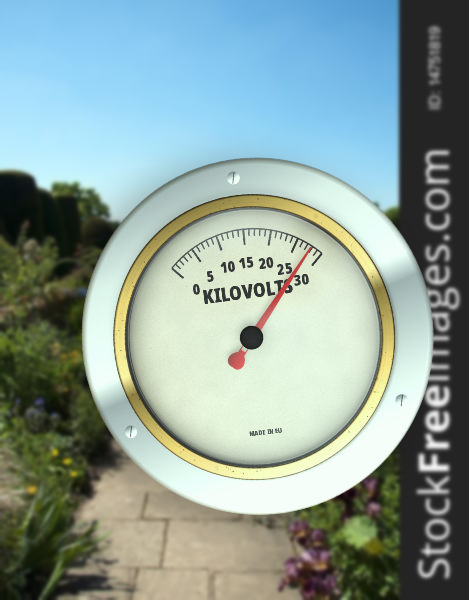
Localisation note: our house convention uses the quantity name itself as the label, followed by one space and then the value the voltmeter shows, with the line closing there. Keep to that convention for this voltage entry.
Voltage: 28 kV
